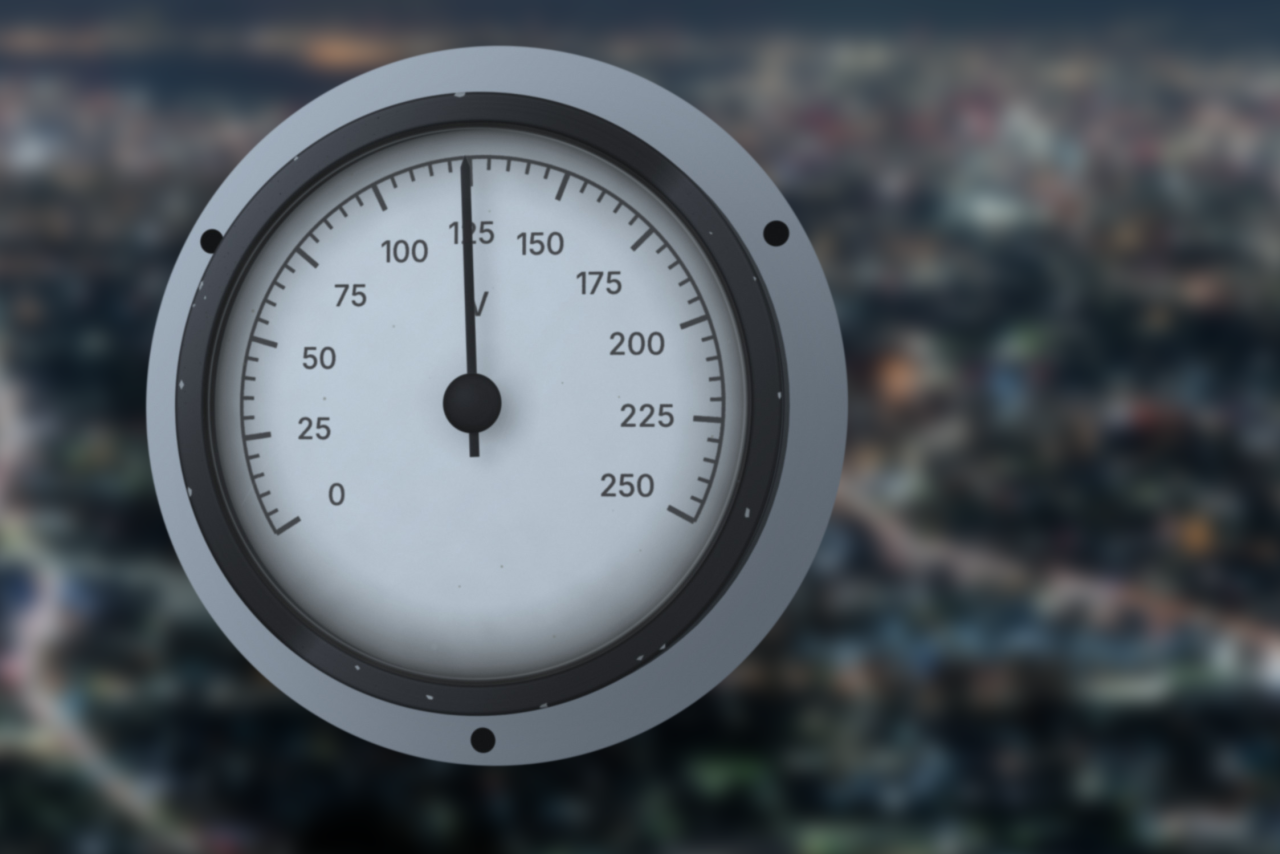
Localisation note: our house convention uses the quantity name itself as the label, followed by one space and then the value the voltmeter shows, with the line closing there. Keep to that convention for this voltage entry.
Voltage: 125 V
